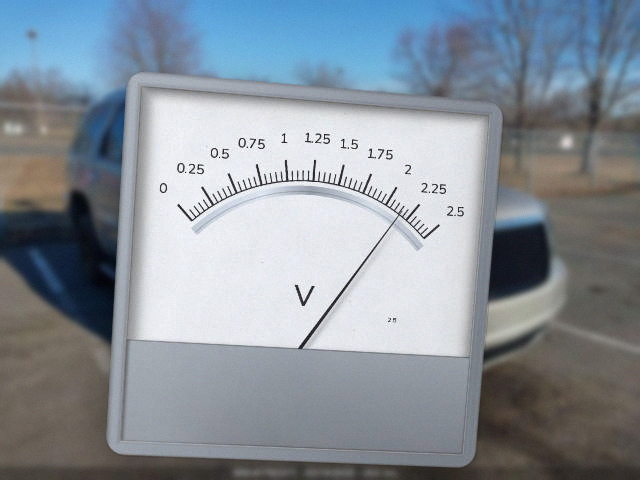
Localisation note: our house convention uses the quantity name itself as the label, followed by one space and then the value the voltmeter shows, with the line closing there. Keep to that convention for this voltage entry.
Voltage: 2.15 V
